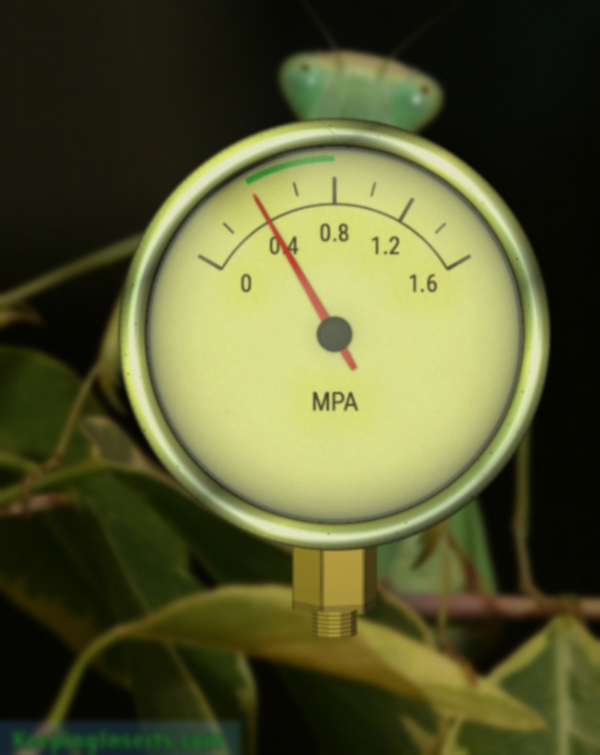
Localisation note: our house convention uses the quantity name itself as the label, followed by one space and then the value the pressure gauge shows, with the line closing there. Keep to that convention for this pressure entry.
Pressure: 0.4 MPa
